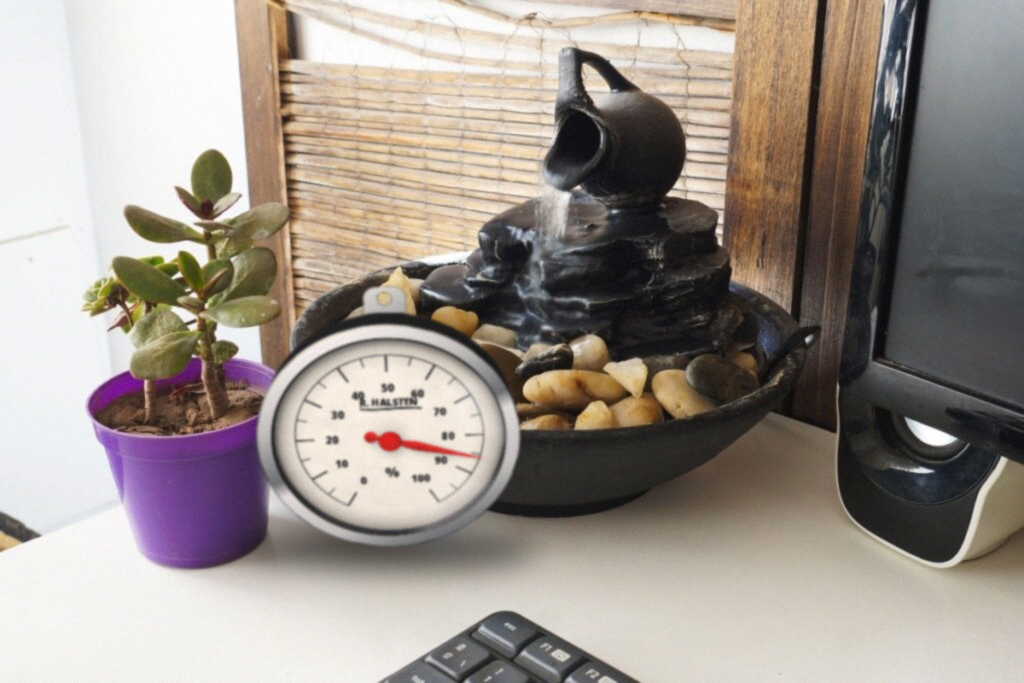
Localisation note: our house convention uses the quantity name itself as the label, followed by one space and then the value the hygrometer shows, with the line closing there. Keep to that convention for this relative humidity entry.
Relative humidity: 85 %
